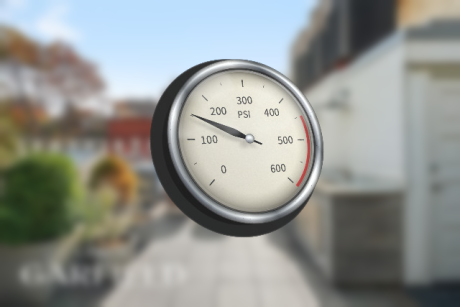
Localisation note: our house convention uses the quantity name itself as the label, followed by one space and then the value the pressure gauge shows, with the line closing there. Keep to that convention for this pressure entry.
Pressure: 150 psi
